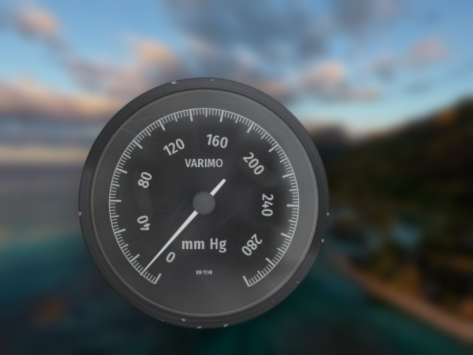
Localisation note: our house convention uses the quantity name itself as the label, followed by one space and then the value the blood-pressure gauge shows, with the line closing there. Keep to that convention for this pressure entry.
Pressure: 10 mmHg
